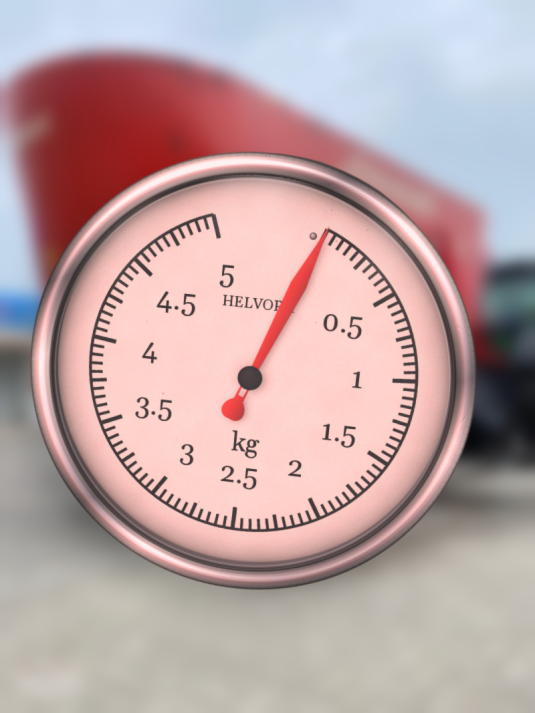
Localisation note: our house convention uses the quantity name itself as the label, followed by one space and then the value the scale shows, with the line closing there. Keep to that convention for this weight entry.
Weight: 0 kg
